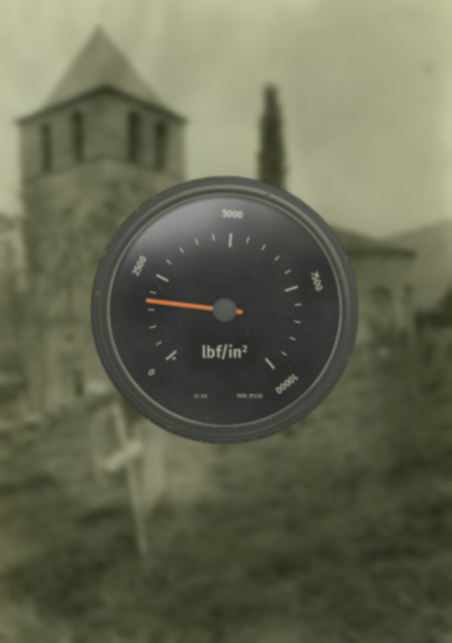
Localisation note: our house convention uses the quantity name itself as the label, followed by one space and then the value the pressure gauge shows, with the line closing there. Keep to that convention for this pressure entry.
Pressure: 1750 psi
